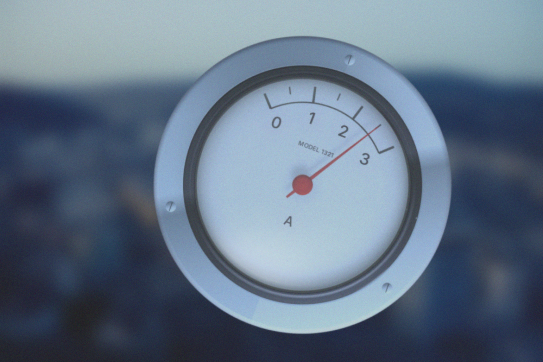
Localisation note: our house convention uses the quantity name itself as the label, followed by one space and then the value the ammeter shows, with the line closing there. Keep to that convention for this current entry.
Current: 2.5 A
